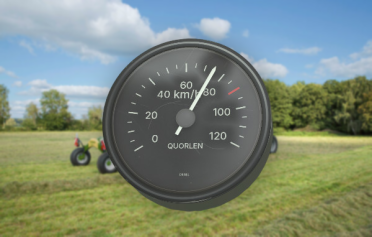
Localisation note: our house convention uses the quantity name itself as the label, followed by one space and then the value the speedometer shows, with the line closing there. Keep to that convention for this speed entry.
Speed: 75 km/h
